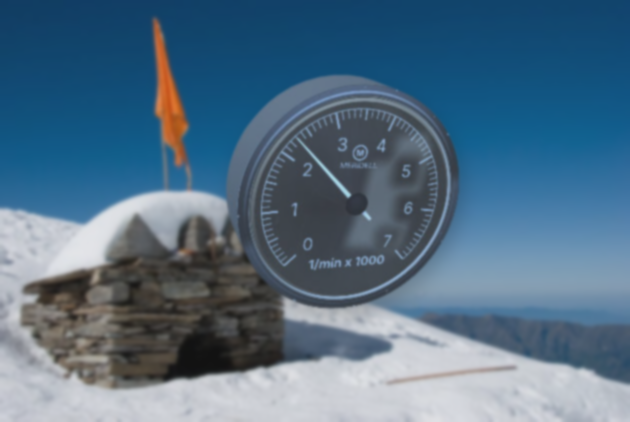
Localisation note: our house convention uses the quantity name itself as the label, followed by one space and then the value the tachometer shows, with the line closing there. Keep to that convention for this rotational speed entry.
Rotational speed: 2300 rpm
